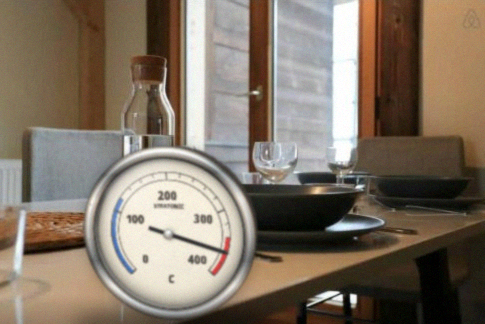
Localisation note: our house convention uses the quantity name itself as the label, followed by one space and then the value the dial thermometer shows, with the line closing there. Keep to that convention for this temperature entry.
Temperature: 360 °C
